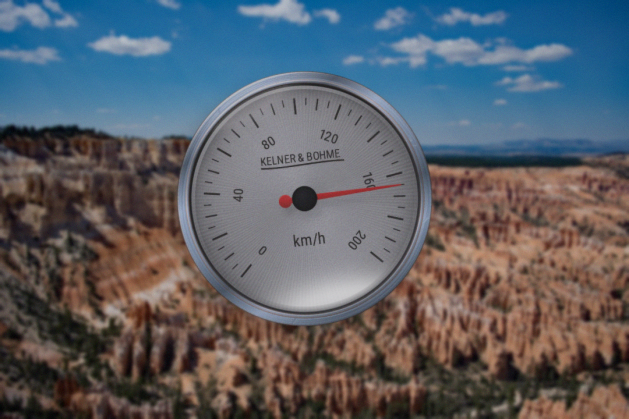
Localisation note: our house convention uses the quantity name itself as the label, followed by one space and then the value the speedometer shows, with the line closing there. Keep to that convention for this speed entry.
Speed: 165 km/h
